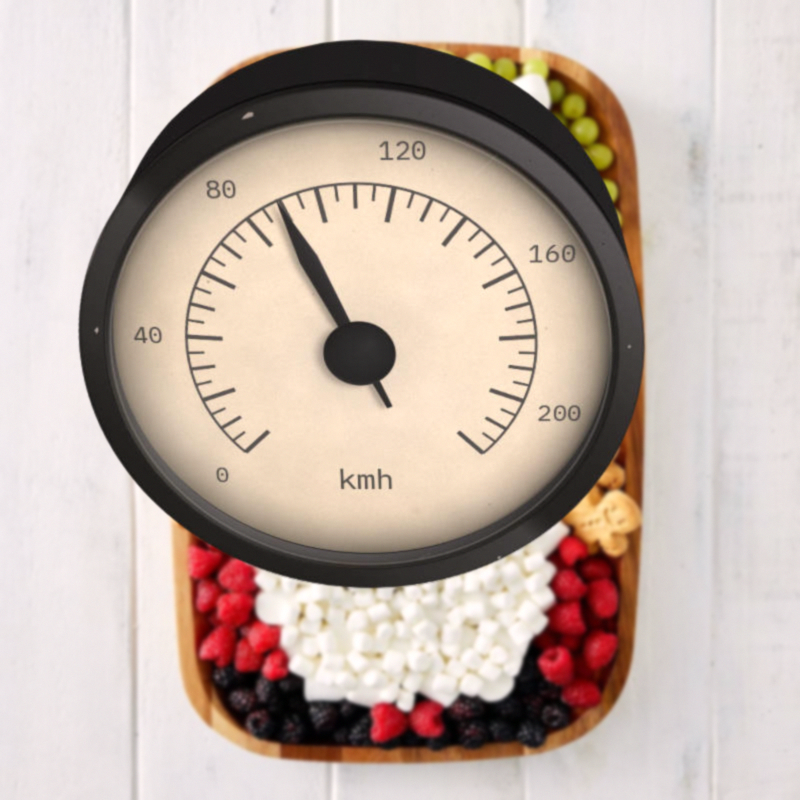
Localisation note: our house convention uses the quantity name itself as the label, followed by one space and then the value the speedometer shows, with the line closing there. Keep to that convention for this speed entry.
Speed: 90 km/h
